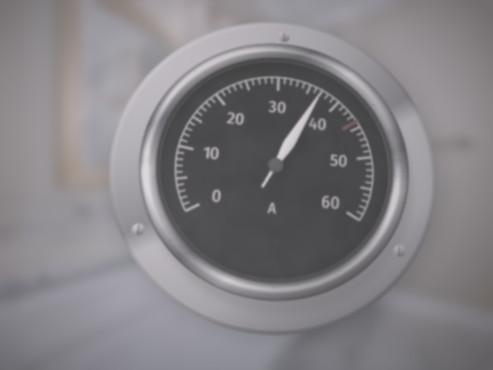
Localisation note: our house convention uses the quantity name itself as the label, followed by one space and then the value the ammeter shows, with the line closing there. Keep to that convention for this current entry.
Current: 37 A
